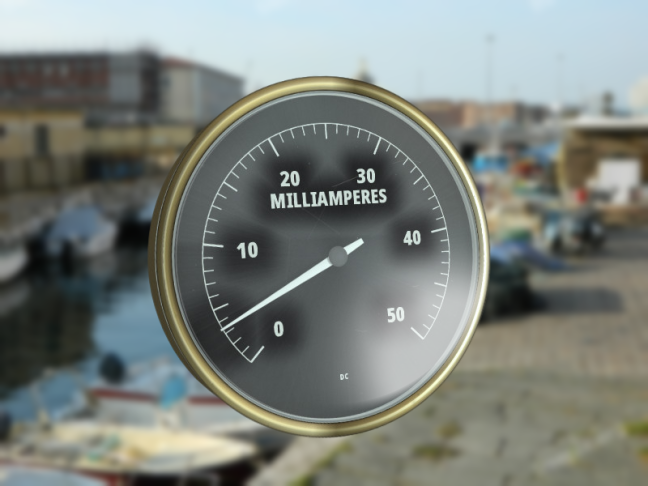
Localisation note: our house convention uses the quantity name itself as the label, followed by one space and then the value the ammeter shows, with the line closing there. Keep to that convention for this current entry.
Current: 3.5 mA
